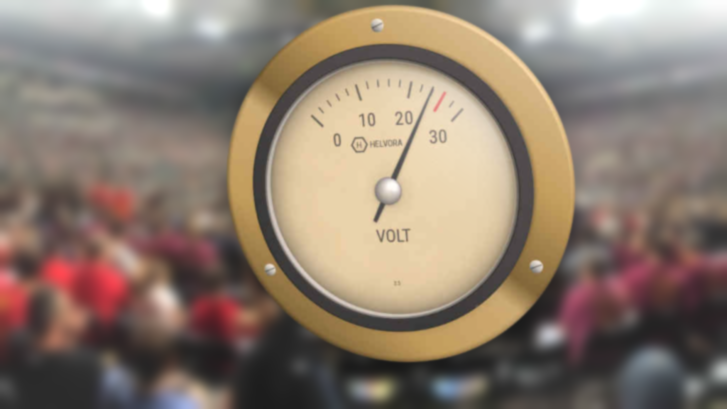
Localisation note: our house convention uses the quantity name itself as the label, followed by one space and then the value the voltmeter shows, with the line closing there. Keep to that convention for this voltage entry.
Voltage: 24 V
